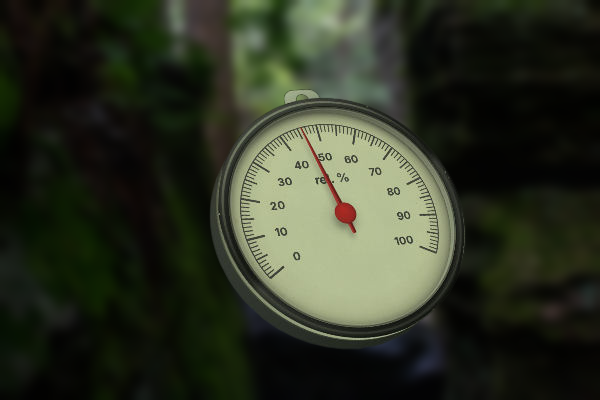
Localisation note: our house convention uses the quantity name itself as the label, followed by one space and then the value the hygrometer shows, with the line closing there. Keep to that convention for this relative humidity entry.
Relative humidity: 45 %
